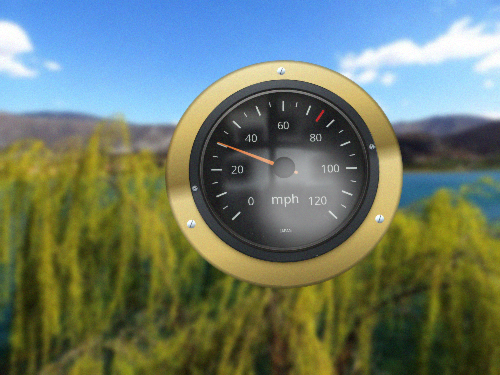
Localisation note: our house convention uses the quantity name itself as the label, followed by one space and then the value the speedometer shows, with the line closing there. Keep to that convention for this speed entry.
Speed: 30 mph
